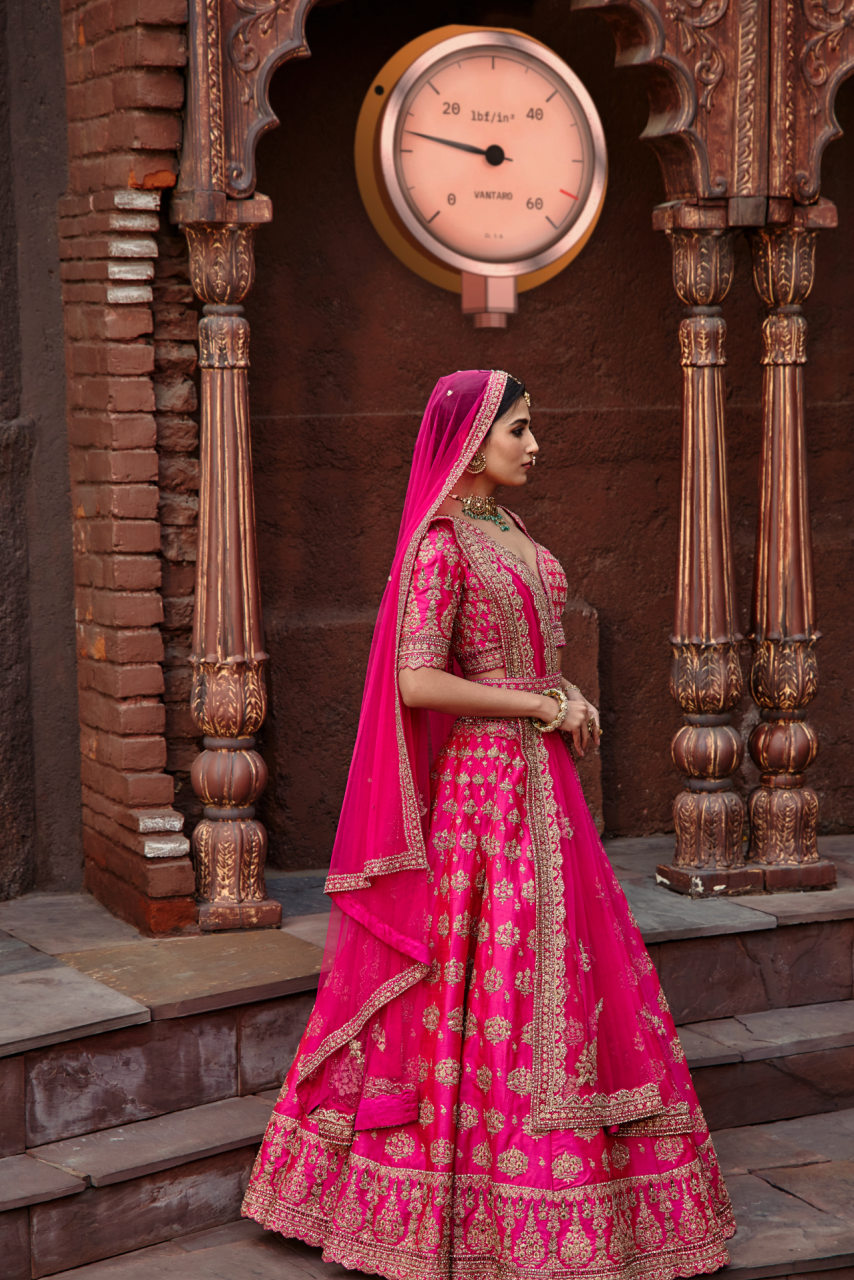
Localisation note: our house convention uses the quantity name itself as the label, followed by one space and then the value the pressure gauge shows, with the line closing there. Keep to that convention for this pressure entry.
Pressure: 12.5 psi
